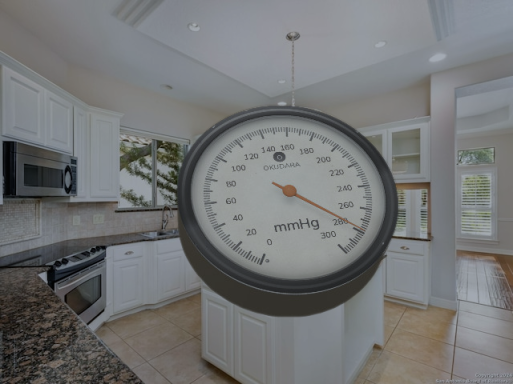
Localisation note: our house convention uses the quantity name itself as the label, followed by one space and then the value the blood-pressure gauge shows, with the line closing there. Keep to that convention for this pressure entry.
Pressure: 280 mmHg
